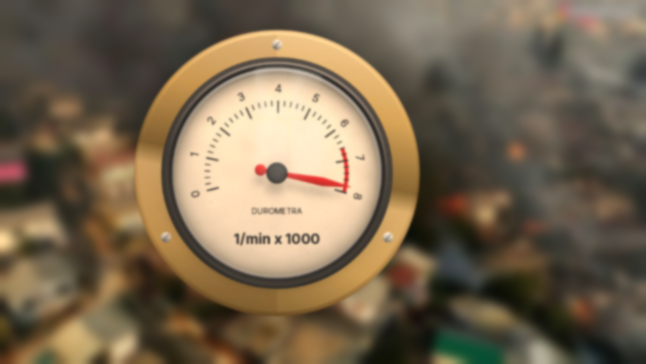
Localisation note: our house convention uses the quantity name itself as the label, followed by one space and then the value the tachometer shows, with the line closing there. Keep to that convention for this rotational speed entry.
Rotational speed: 7800 rpm
